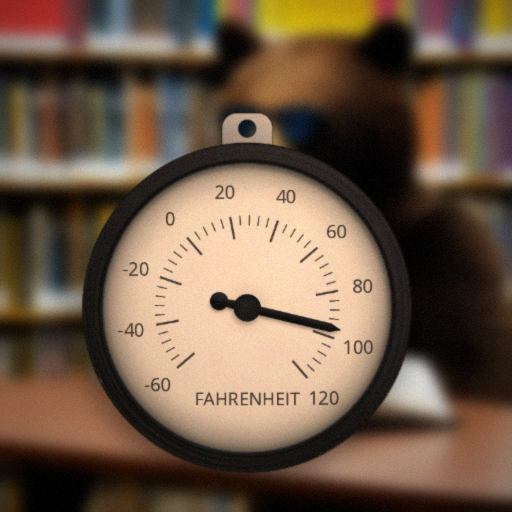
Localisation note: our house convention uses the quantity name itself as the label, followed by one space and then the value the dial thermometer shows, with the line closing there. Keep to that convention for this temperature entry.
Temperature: 96 °F
